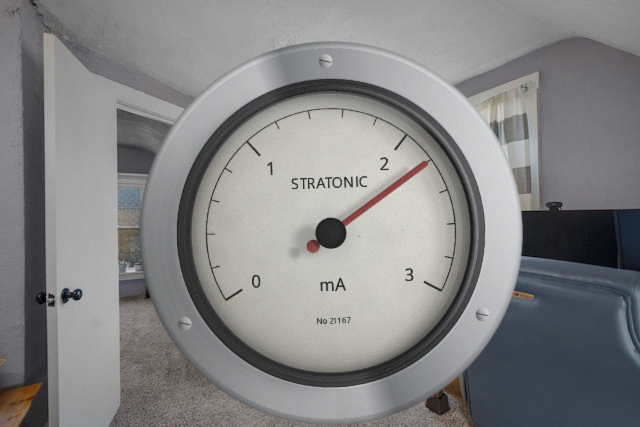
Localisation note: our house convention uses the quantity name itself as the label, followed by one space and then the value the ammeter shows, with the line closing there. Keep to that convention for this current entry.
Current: 2.2 mA
